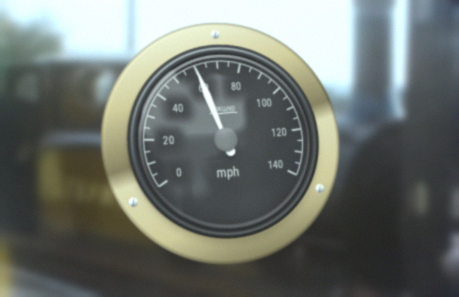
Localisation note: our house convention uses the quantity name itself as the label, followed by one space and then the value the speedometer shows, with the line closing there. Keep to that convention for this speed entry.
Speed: 60 mph
